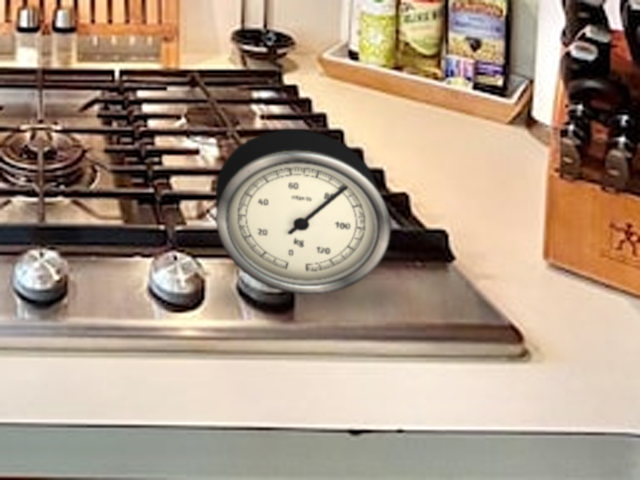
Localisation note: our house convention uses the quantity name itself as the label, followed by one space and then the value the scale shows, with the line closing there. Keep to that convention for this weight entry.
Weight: 80 kg
